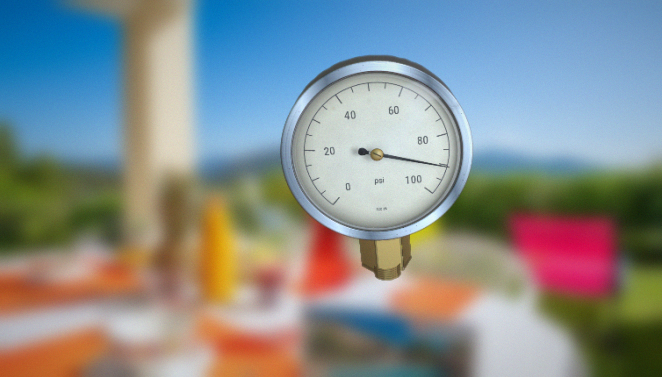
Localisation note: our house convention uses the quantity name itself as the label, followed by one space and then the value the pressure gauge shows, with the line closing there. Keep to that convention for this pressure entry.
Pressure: 90 psi
